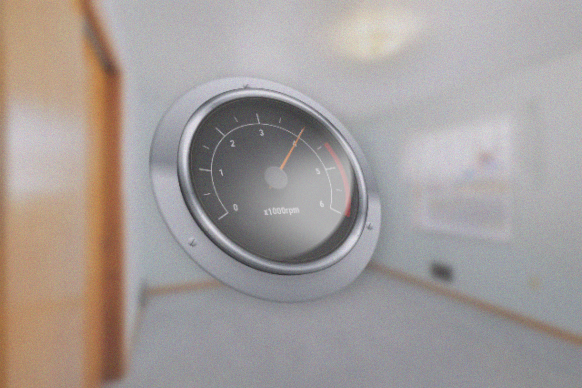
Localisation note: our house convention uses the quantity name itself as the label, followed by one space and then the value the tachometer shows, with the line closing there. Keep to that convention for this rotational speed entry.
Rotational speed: 4000 rpm
